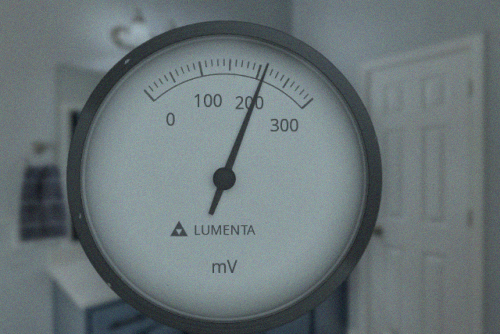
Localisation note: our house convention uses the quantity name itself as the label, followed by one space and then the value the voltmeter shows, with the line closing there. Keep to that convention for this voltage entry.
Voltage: 210 mV
